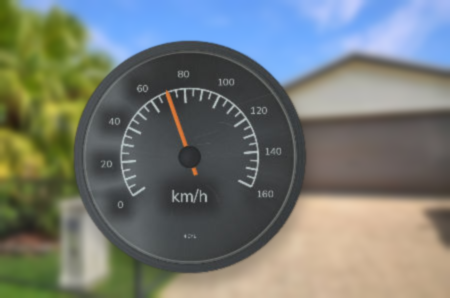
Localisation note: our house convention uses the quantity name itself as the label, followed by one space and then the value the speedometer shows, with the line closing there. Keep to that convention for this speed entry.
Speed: 70 km/h
